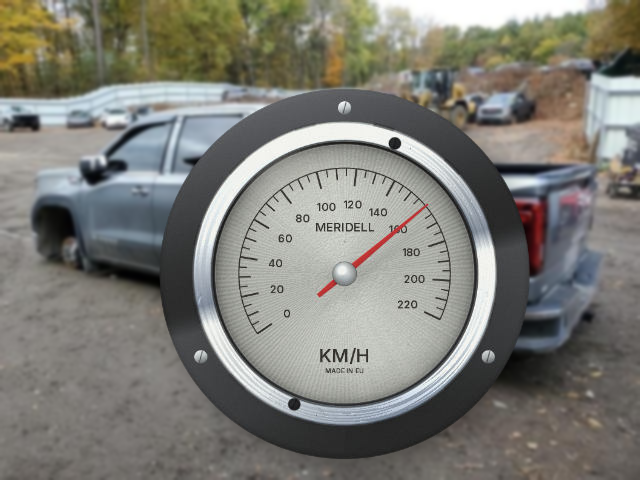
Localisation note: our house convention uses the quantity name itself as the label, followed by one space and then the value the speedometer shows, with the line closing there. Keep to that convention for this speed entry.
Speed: 160 km/h
